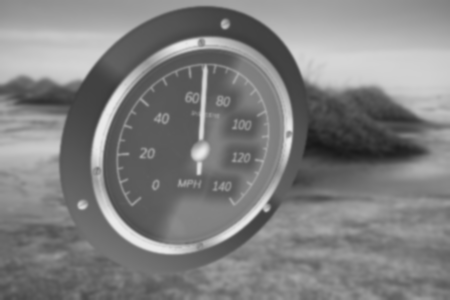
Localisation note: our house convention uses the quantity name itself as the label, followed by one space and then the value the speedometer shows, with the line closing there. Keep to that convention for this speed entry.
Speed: 65 mph
